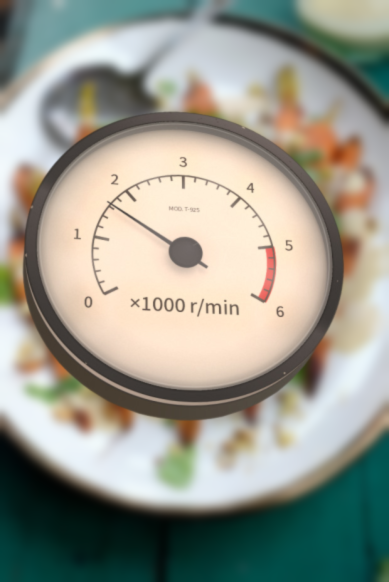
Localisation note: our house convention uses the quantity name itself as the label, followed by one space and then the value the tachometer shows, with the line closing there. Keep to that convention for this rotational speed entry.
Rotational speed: 1600 rpm
